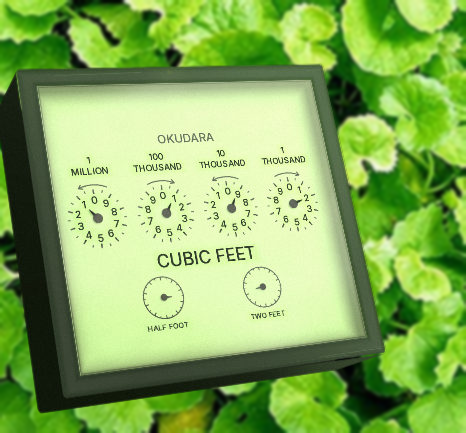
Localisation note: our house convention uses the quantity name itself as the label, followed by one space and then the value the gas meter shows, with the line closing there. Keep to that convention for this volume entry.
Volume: 109200 ft³
